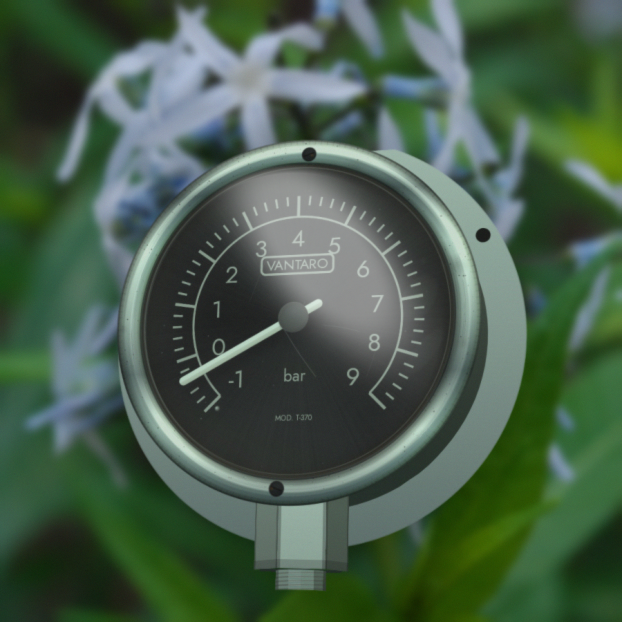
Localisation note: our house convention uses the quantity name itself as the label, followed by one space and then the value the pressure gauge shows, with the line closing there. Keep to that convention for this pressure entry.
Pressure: -0.4 bar
